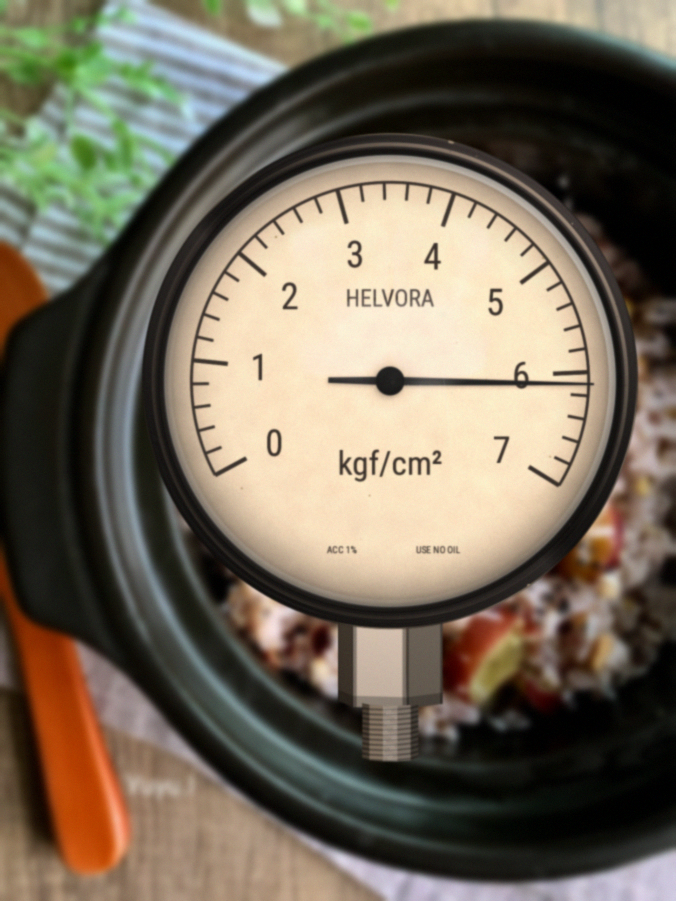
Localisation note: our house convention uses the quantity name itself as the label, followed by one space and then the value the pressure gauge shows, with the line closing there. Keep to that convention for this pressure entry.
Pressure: 6.1 kg/cm²
